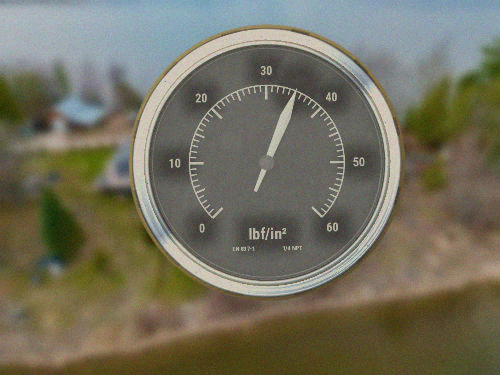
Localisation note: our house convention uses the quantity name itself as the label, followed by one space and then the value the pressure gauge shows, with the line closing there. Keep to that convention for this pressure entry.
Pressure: 35 psi
